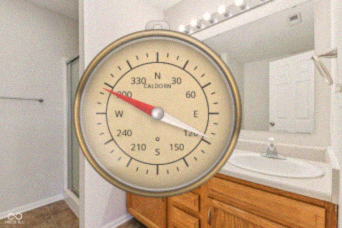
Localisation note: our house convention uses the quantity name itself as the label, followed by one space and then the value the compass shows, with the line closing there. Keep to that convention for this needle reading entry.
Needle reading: 295 °
